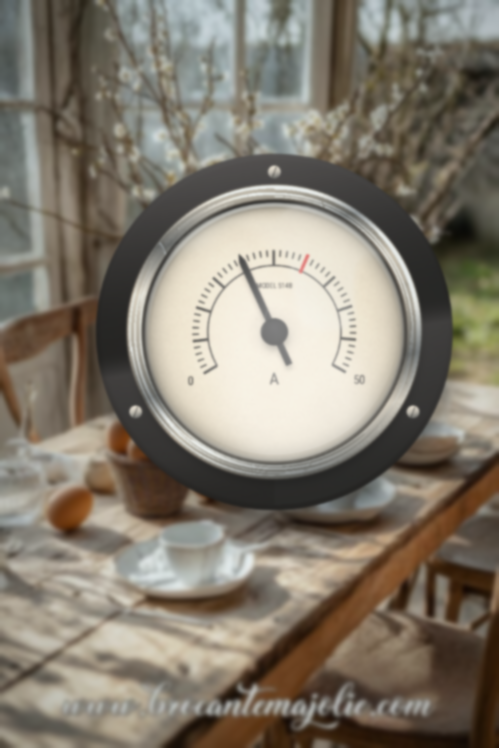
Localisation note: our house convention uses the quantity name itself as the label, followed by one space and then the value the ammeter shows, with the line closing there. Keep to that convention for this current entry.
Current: 20 A
